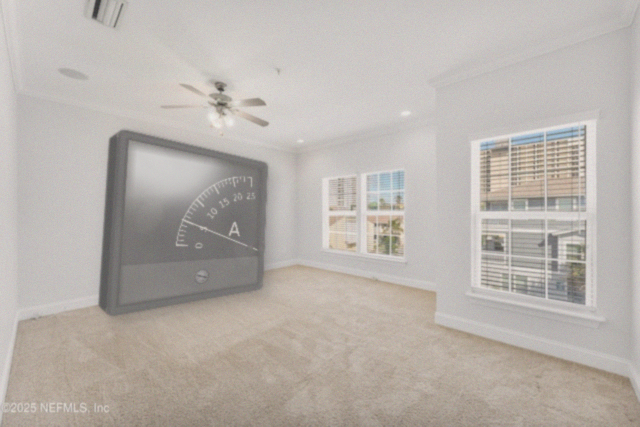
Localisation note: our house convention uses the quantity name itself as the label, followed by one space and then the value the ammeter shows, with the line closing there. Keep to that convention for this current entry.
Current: 5 A
